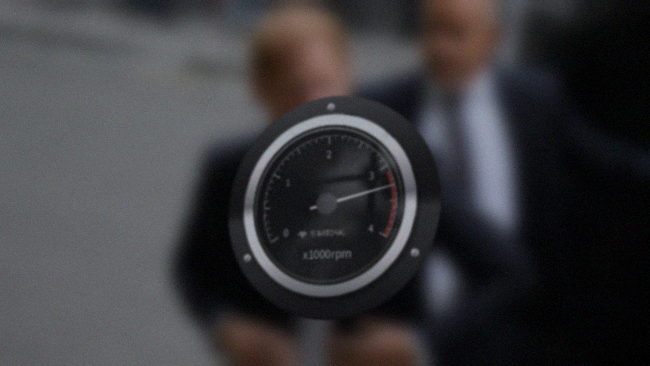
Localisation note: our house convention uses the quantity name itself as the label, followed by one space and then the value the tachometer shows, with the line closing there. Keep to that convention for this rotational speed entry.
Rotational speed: 3300 rpm
